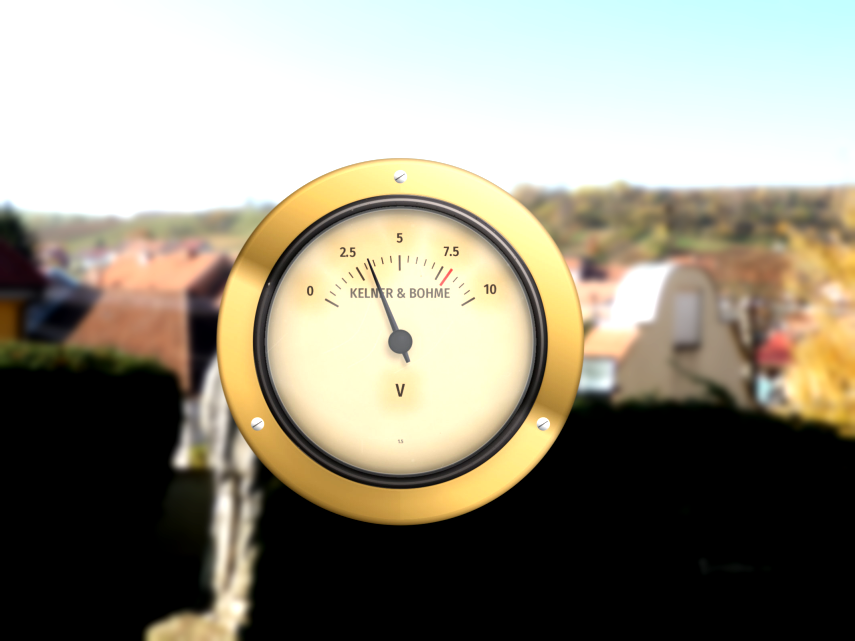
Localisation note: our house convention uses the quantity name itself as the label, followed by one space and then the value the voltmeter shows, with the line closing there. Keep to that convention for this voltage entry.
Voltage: 3.25 V
